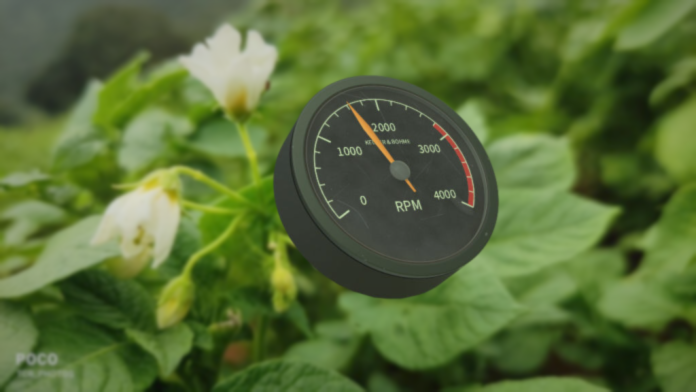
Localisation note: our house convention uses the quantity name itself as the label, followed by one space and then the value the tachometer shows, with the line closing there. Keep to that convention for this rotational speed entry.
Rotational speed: 1600 rpm
